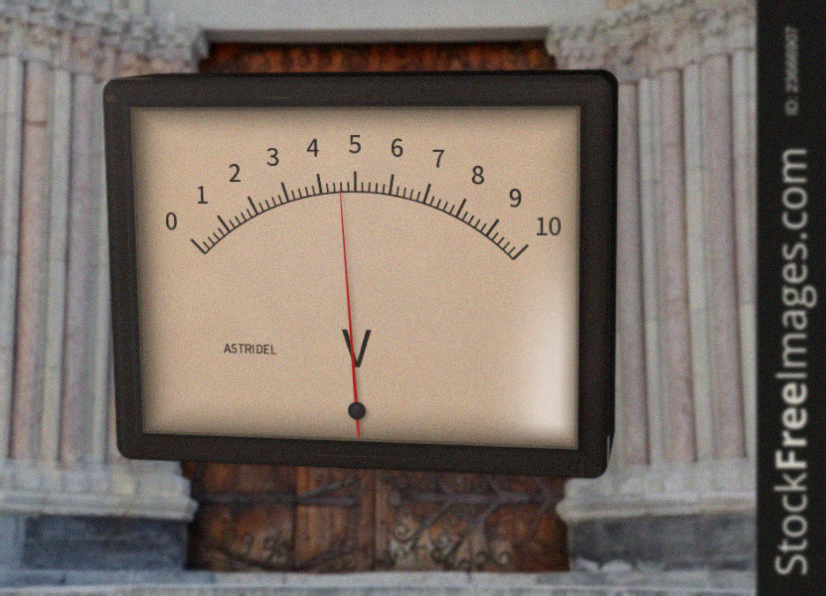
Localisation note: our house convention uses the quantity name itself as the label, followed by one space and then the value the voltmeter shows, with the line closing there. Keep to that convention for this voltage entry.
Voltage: 4.6 V
